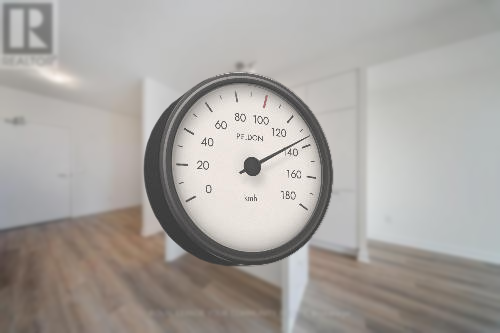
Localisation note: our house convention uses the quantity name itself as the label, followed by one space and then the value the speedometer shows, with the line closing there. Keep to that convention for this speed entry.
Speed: 135 km/h
